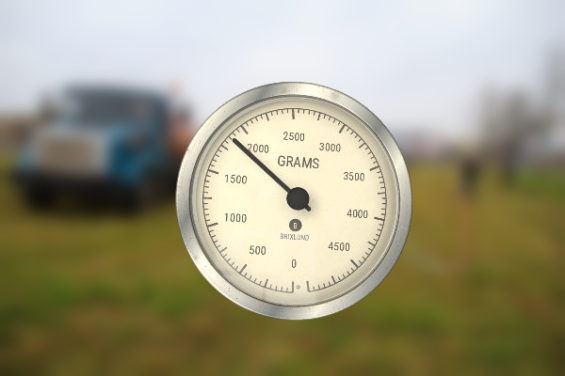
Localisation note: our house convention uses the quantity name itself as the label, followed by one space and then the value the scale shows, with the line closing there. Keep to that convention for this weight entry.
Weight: 1850 g
